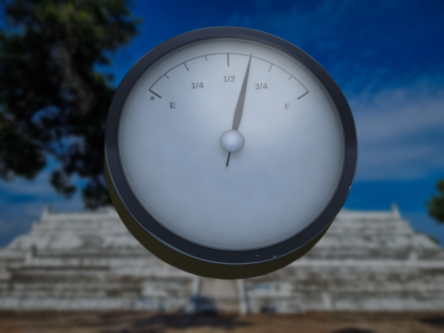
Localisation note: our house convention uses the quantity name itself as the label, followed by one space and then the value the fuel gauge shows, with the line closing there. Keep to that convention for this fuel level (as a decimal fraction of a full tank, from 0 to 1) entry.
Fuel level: 0.625
